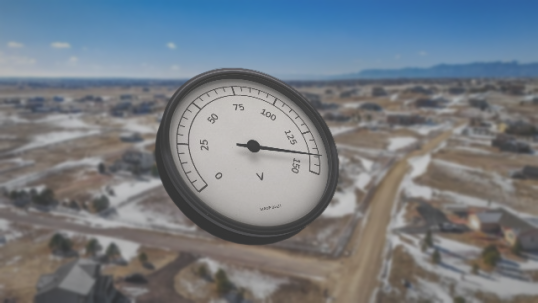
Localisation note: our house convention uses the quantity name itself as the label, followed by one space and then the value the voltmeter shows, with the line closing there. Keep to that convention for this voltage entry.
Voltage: 140 V
